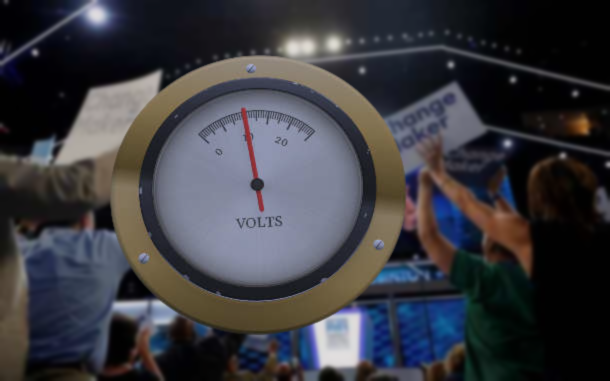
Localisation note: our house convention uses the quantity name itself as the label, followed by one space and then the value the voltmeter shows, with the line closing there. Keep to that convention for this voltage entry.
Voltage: 10 V
